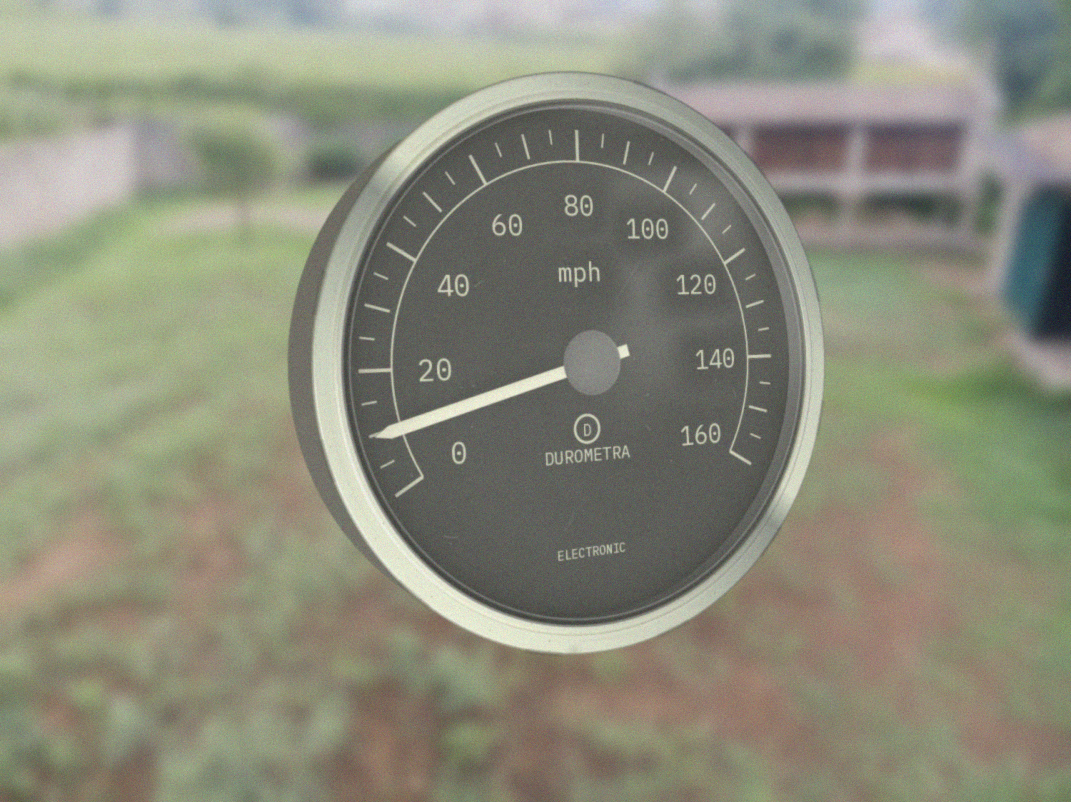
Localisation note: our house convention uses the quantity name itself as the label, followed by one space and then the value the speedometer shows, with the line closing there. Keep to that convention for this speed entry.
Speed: 10 mph
